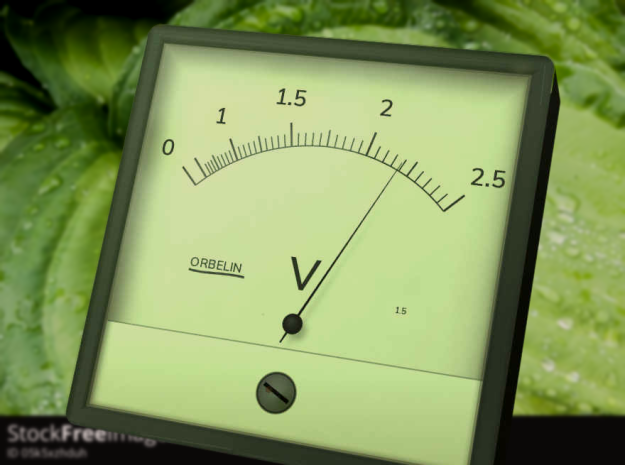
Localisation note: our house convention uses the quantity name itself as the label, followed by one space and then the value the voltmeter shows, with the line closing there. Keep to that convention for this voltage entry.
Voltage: 2.2 V
